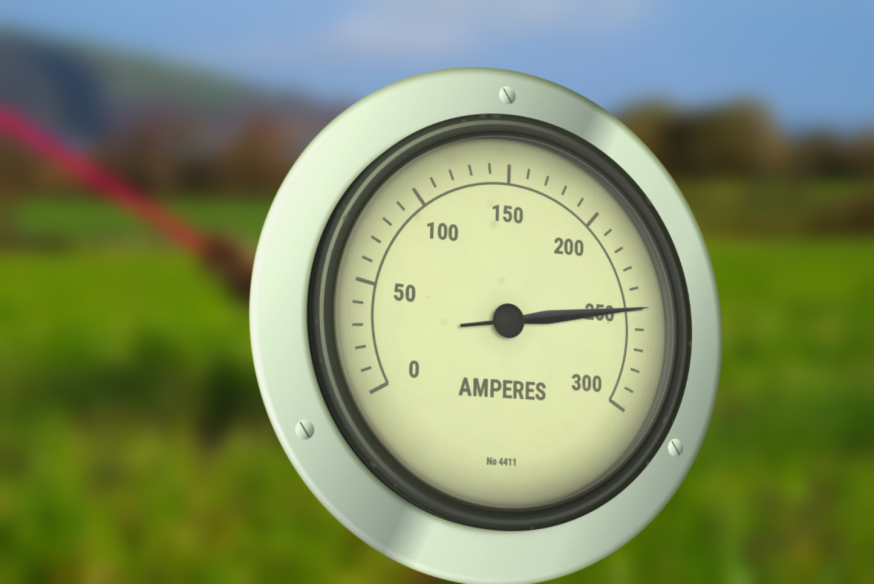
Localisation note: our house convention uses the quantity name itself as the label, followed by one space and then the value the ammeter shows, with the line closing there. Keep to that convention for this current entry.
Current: 250 A
